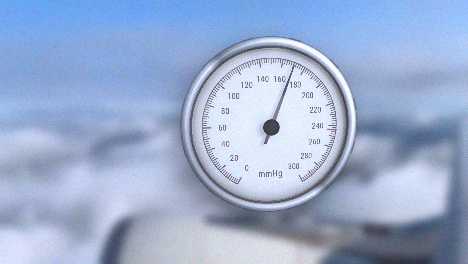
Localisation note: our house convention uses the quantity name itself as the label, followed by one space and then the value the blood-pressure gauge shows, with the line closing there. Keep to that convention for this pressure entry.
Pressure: 170 mmHg
